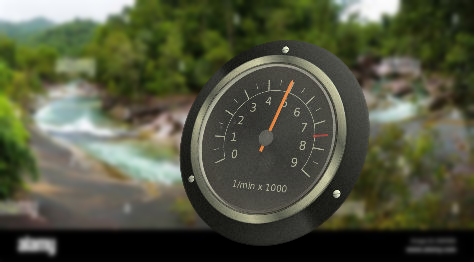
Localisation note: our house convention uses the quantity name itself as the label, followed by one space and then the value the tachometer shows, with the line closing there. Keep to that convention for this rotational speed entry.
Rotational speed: 5000 rpm
